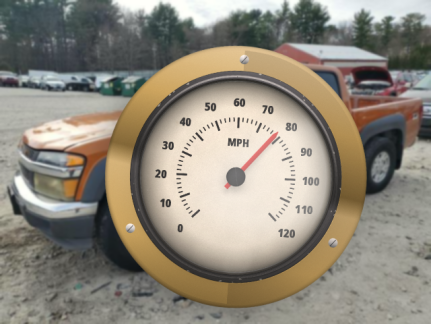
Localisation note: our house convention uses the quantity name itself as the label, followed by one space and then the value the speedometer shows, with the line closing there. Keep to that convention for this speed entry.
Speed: 78 mph
